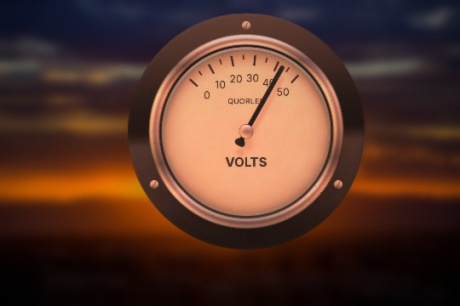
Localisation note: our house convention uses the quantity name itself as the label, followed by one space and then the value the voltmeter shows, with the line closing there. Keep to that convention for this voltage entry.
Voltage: 42.5 V
